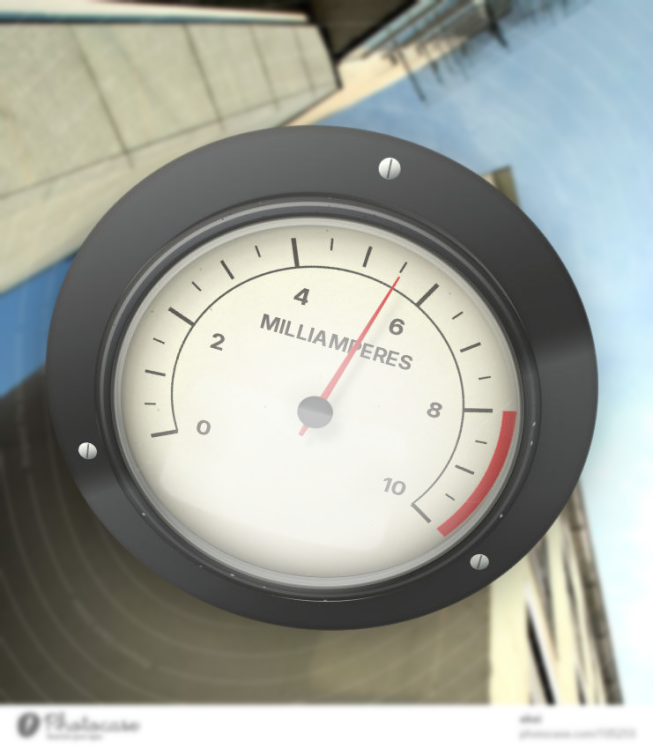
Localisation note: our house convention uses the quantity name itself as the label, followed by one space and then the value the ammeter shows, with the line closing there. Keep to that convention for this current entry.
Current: 5.5 mA
